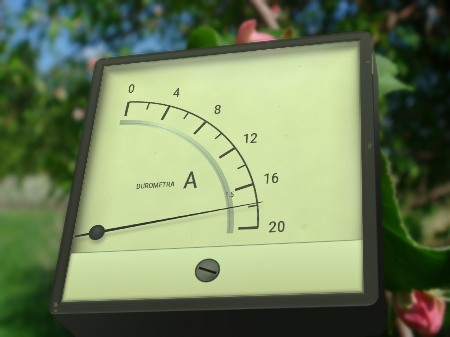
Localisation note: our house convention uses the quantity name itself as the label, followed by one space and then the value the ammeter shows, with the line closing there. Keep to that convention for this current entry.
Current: 18 A
